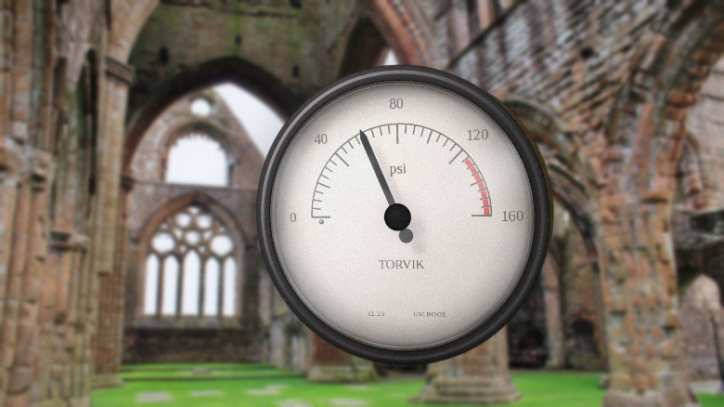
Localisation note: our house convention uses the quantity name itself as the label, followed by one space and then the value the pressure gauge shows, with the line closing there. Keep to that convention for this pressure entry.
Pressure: 60 psi
